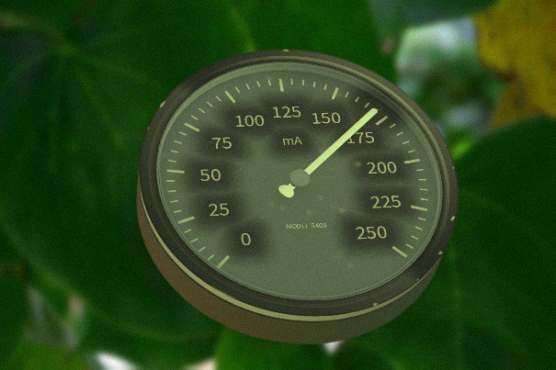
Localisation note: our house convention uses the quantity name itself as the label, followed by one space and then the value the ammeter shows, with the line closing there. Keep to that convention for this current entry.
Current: 170 mA
